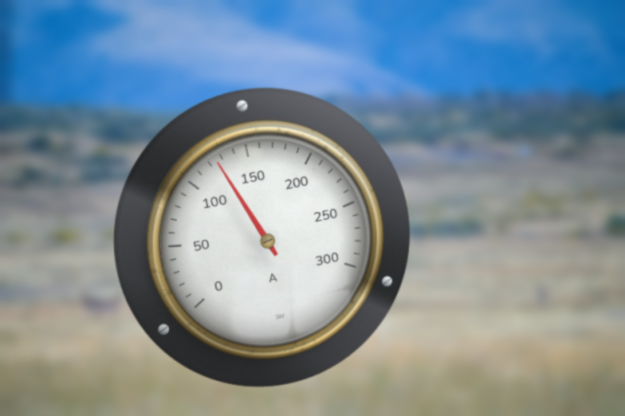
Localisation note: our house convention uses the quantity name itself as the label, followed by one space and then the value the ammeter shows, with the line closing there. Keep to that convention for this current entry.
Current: 125 A
